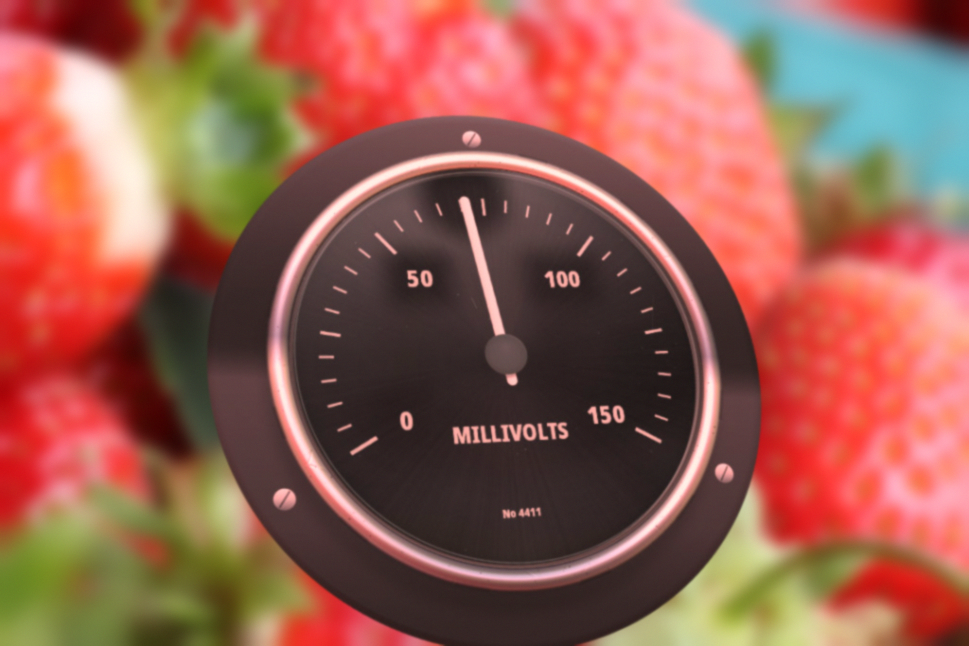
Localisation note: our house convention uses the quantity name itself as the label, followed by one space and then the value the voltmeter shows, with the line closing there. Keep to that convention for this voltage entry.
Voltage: 70 mV
